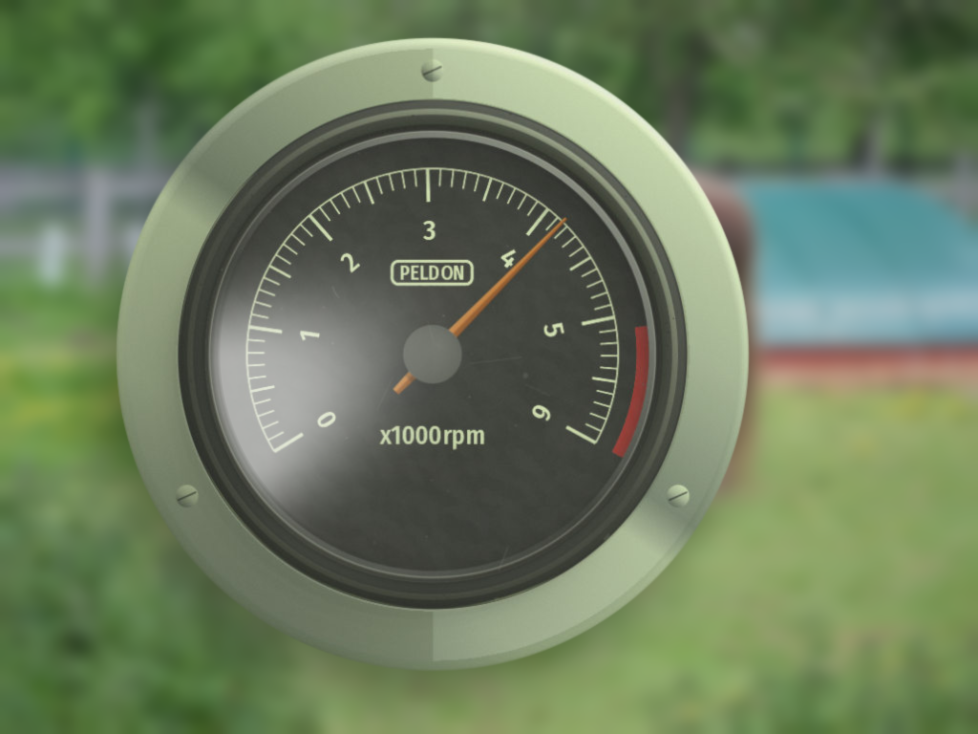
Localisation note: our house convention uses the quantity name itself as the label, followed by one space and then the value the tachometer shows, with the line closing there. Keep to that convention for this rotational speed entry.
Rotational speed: 4150 rpm
